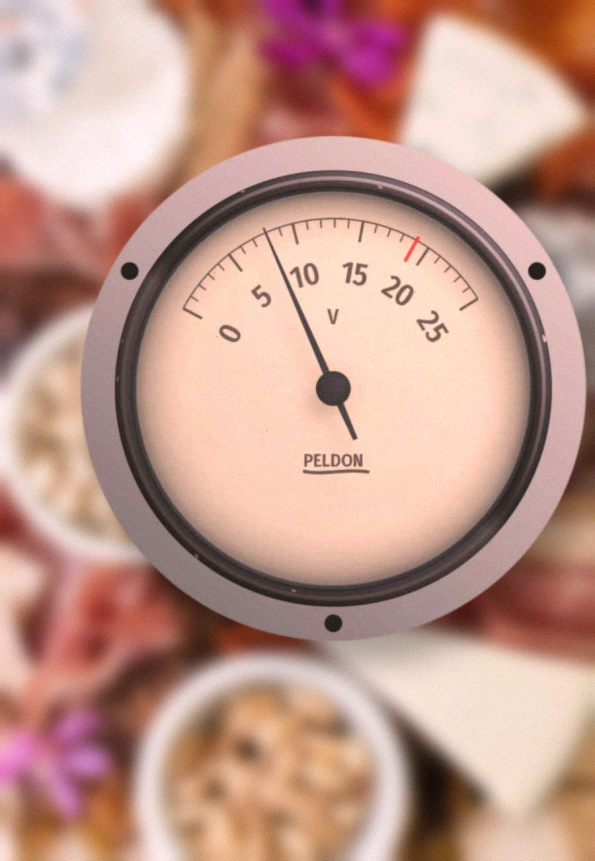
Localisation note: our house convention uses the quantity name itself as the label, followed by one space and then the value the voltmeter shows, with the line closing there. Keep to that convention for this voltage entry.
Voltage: 8 V
